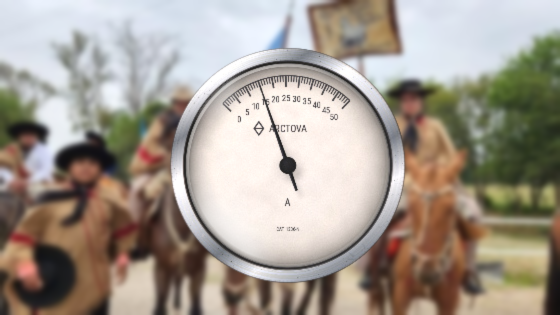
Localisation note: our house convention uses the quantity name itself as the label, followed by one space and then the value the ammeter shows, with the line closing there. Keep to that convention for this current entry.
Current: 15 A
